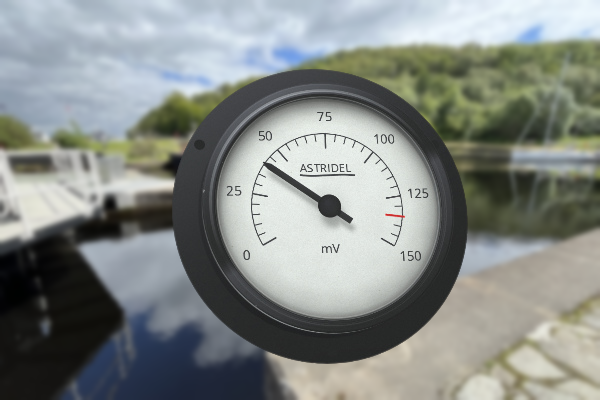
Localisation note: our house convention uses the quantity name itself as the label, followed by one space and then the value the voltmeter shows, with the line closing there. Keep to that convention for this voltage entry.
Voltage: 40 mV
